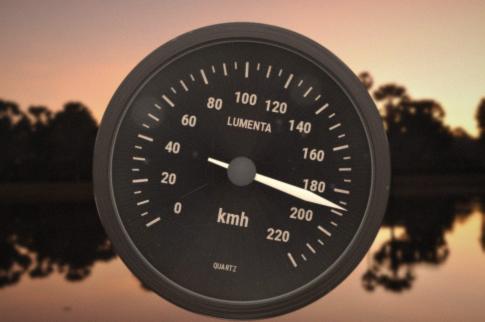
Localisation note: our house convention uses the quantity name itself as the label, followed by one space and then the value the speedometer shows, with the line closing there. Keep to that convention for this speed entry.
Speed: 187.5 km/h
